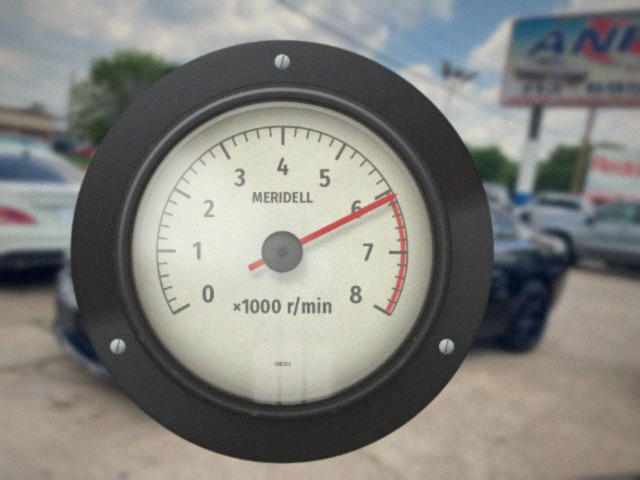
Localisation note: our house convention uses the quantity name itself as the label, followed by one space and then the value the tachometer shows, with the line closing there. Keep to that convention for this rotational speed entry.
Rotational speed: 6100 rpm
